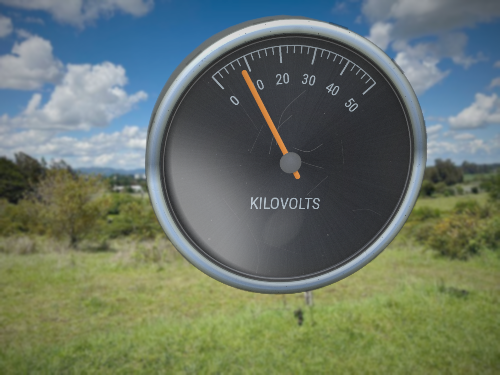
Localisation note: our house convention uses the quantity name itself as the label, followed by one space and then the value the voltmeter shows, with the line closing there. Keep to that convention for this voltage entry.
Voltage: 8 kV
